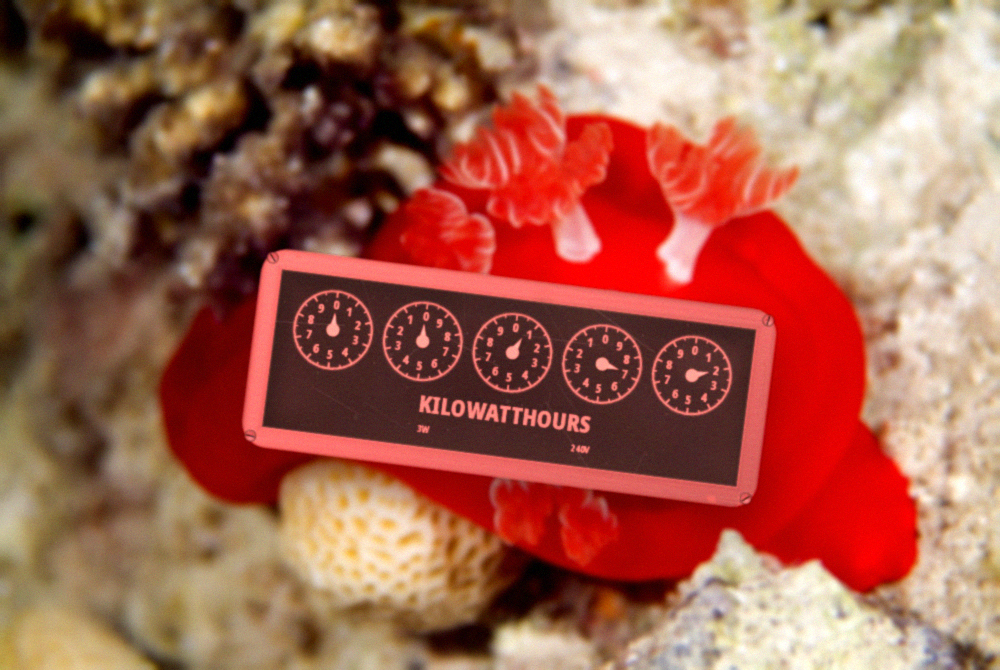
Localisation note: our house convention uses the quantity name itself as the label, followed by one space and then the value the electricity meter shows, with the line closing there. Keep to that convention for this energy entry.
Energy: 72 kWh
